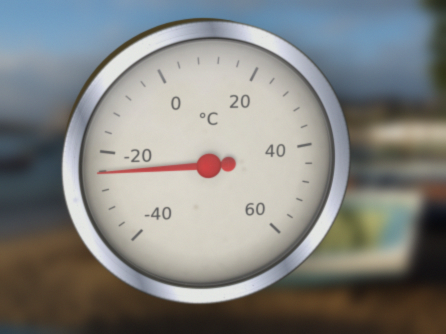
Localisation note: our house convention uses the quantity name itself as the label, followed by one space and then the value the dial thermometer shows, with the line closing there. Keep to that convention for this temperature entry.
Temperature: -24 °C
